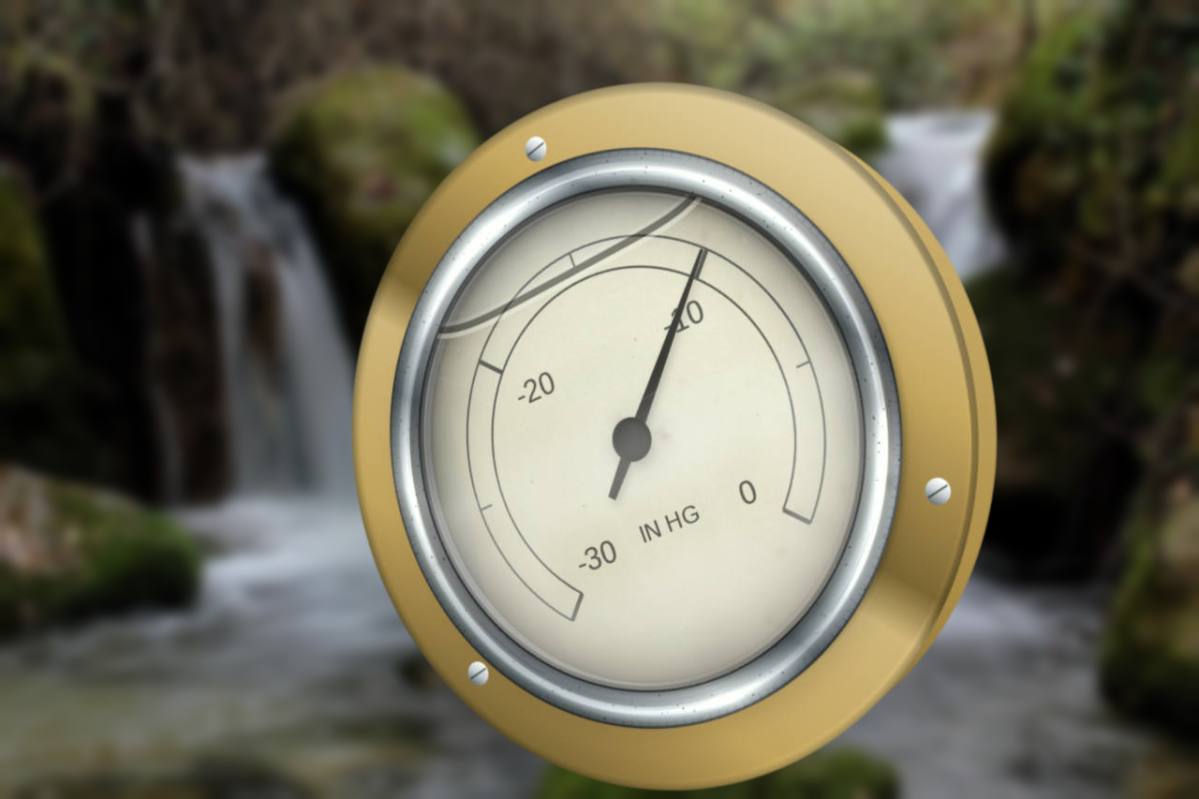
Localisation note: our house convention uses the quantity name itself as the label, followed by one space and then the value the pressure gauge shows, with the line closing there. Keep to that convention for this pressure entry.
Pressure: -10 inHg
